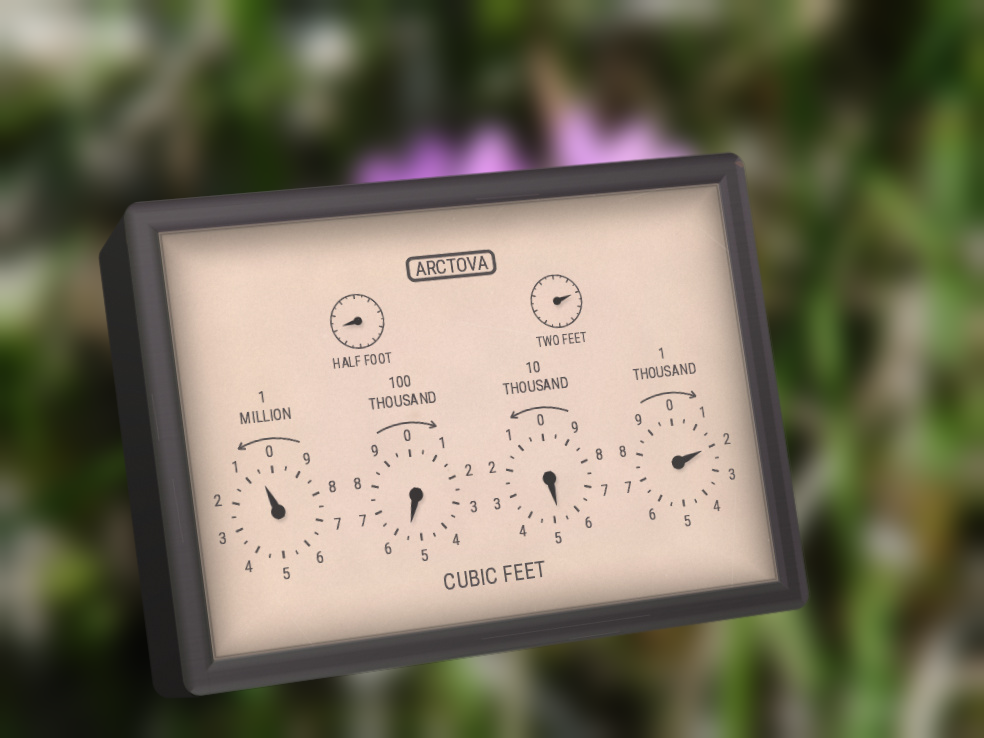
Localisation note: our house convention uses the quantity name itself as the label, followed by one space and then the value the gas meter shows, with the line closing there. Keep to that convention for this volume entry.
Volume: 55200 ft³
